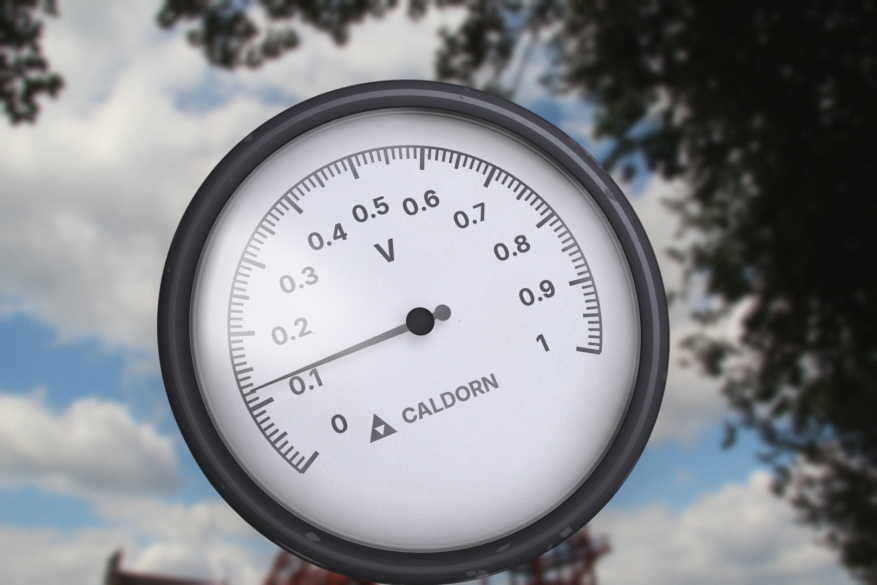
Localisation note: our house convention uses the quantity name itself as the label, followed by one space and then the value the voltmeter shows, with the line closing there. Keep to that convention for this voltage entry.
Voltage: 0.12 V
